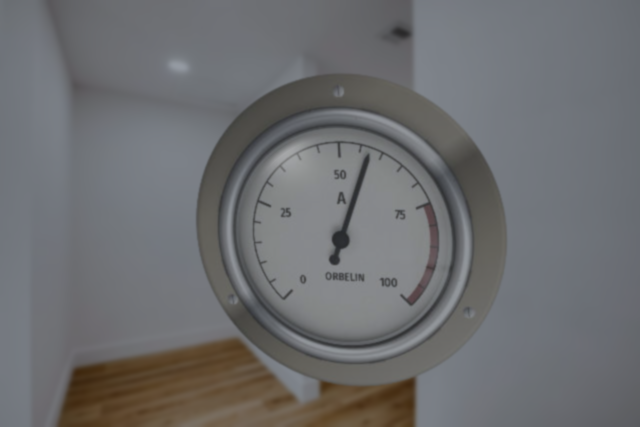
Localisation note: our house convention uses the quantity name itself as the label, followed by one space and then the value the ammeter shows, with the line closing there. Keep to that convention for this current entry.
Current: 57.5 A
